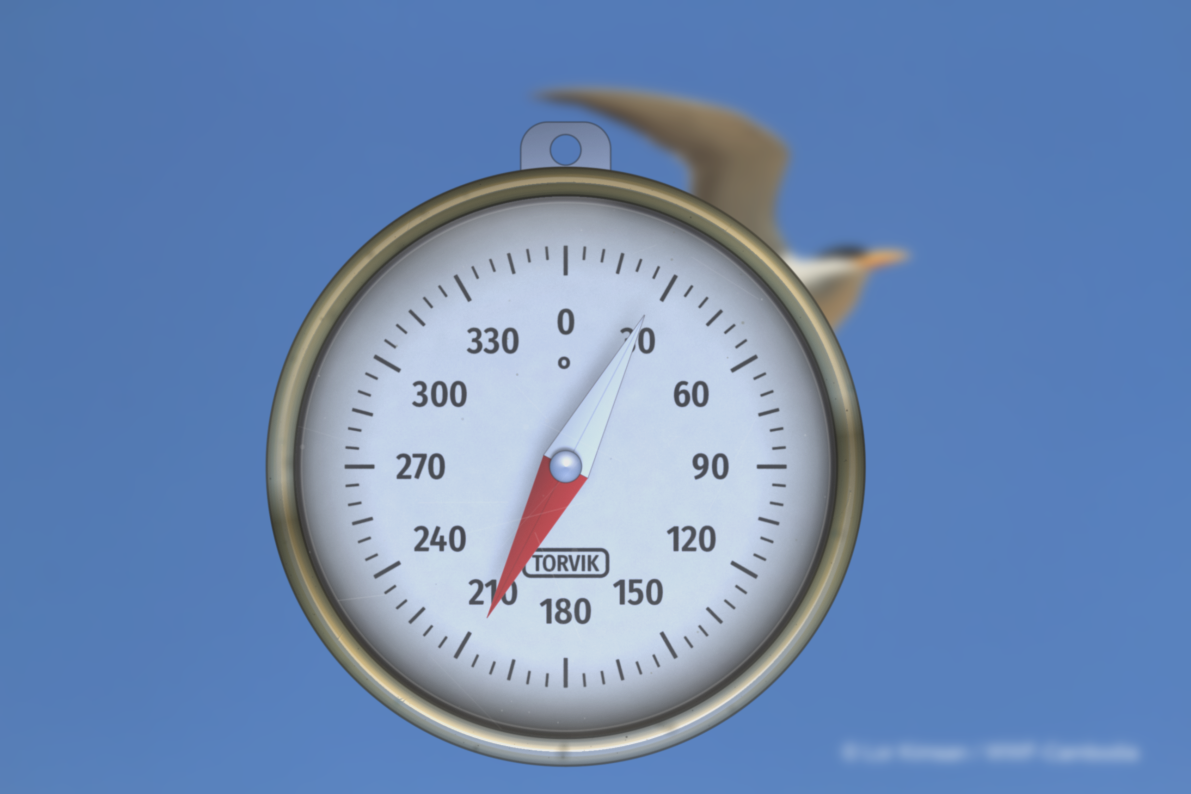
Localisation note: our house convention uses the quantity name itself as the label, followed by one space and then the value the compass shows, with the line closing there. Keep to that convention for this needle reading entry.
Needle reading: 207.5 °
